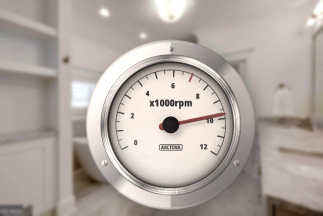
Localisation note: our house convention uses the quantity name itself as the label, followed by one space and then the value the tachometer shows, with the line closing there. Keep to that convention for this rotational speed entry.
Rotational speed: 9750 rpm
